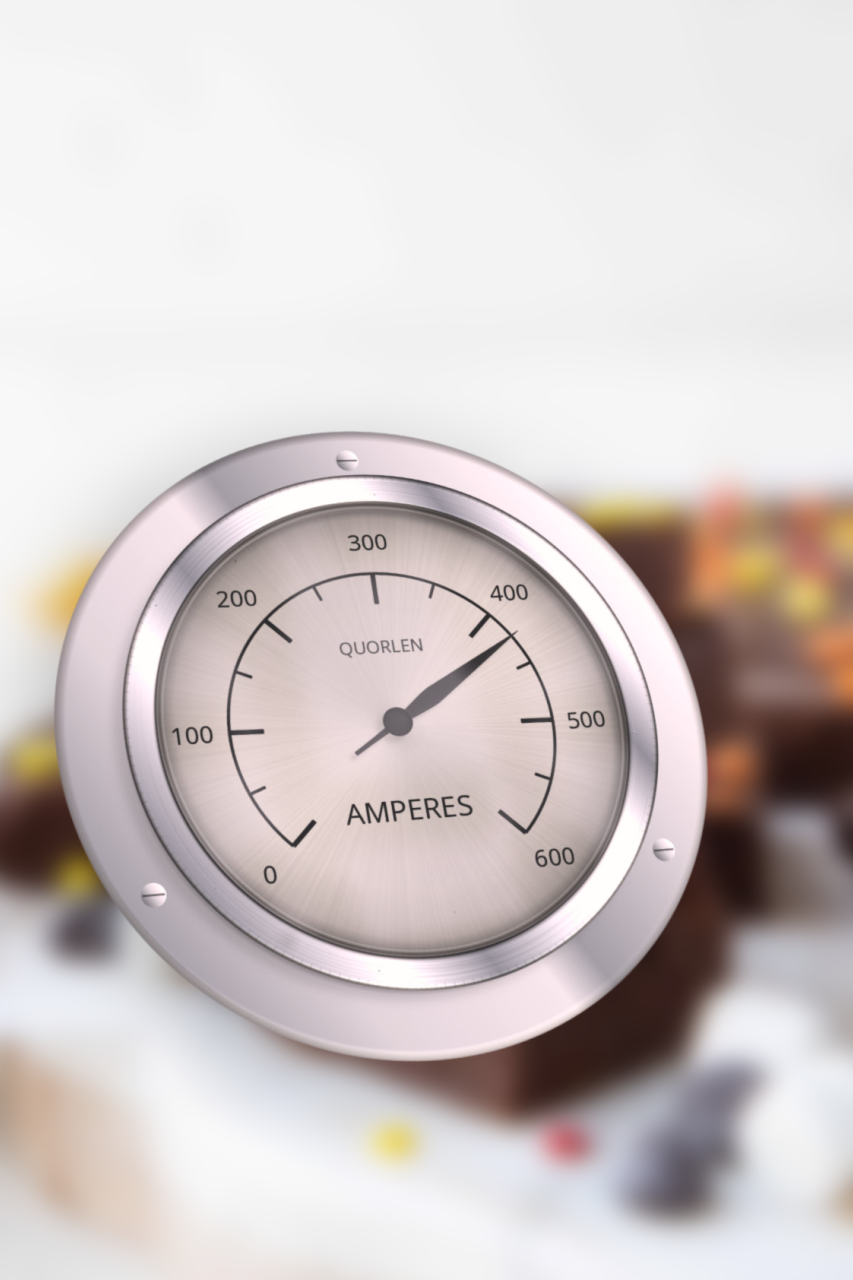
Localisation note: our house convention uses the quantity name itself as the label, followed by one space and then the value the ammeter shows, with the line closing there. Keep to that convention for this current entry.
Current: 425 A
